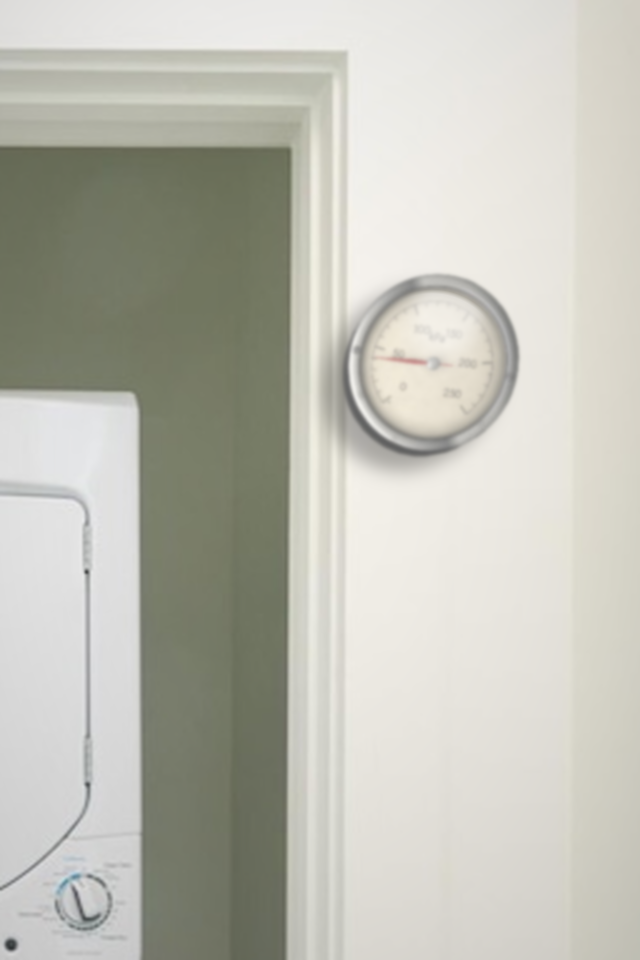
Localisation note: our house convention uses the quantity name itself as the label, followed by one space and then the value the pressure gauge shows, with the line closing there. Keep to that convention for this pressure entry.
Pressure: 40 kPa
